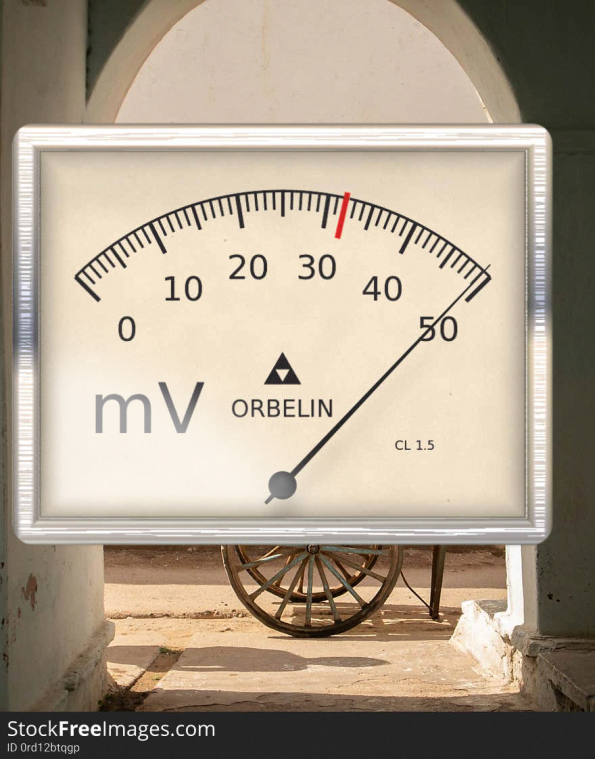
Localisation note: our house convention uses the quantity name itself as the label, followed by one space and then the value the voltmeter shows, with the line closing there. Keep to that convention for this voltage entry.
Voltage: 49 mV
